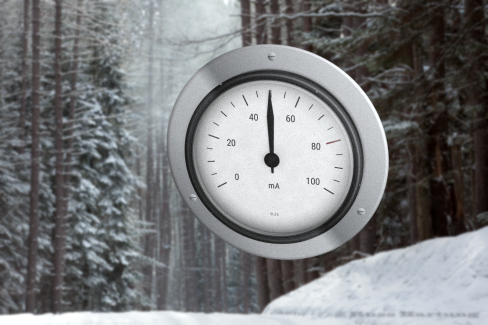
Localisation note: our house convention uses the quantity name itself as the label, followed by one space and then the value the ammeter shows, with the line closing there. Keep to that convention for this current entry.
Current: 50 mA
